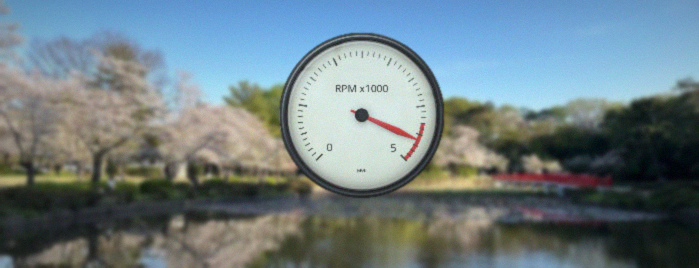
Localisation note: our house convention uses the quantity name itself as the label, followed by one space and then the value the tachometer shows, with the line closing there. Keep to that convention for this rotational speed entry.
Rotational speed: 4600 rpm
